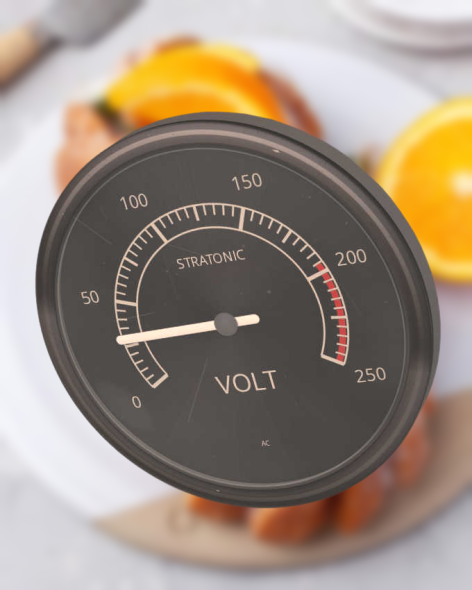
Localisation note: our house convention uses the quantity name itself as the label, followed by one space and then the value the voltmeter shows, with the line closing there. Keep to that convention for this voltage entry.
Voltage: 30 V
